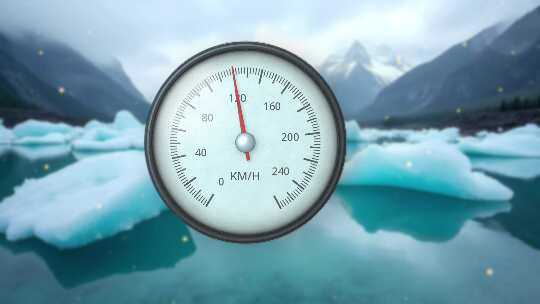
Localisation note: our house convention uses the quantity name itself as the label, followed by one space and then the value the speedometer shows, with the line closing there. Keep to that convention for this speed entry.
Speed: 120 km/h
